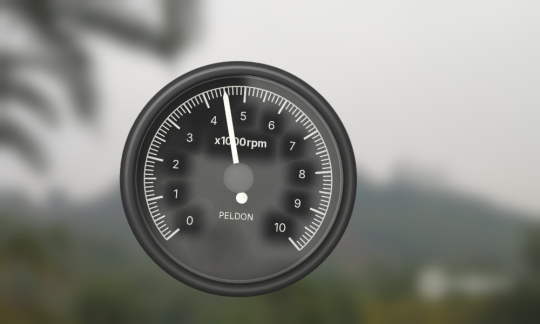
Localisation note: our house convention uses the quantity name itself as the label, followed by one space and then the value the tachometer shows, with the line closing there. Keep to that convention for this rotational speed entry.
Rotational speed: 4500 rpm
